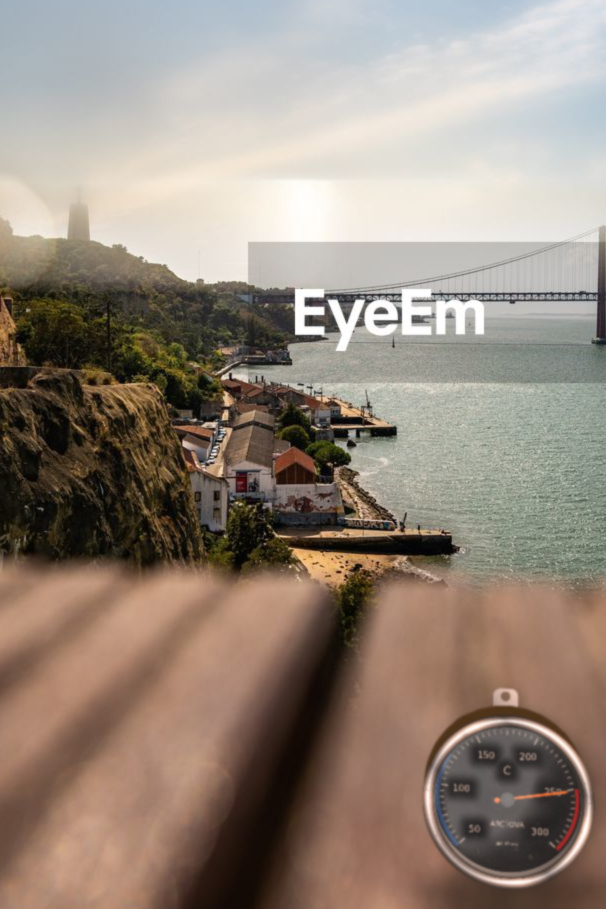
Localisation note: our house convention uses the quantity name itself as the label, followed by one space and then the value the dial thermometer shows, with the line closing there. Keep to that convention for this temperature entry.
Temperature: 250 °C
